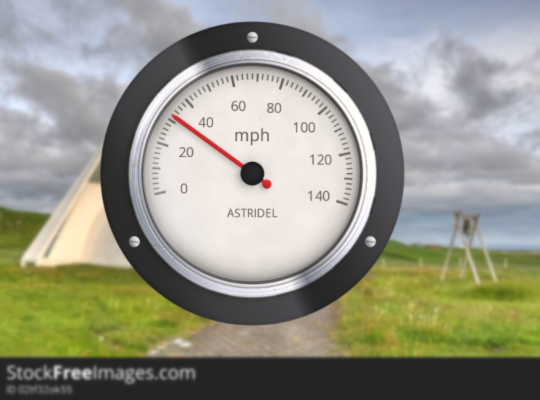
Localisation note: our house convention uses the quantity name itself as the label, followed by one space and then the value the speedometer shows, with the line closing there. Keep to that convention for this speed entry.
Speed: 32 mph
